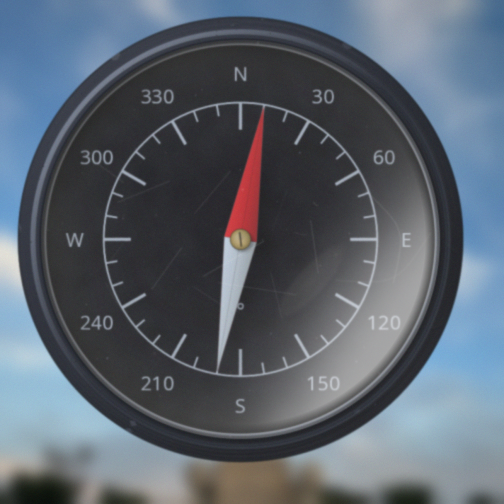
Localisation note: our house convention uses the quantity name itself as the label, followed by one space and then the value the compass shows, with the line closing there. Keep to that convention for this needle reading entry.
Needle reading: 10 °
